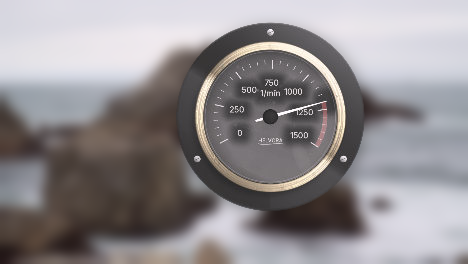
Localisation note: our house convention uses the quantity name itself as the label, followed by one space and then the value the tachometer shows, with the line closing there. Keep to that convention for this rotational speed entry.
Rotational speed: 1200 rpm
